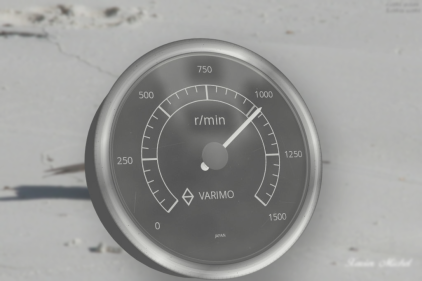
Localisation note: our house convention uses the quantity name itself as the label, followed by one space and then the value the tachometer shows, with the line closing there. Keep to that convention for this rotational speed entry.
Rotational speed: 1025 rpm
